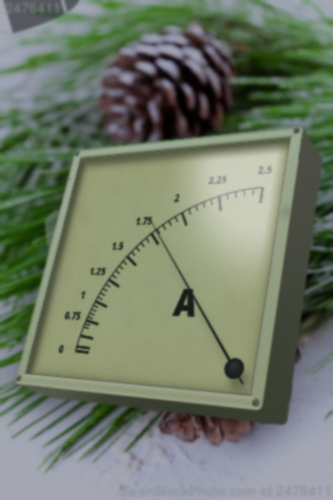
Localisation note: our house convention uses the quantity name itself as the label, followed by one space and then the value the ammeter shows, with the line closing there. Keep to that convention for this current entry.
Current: 1.8 A
